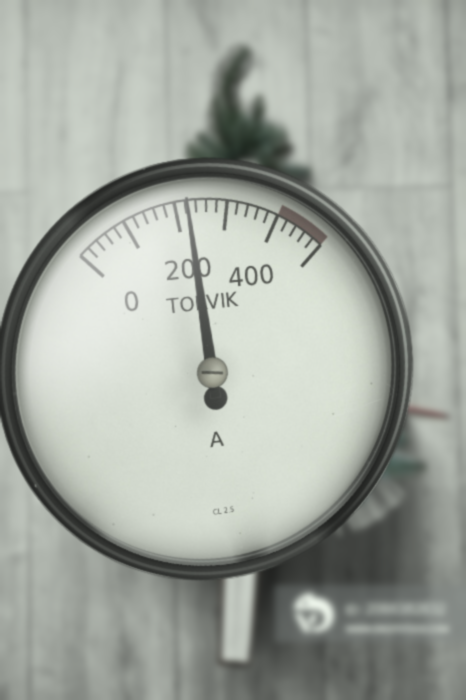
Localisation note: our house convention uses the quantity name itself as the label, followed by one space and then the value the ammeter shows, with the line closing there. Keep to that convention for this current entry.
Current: 220 A
